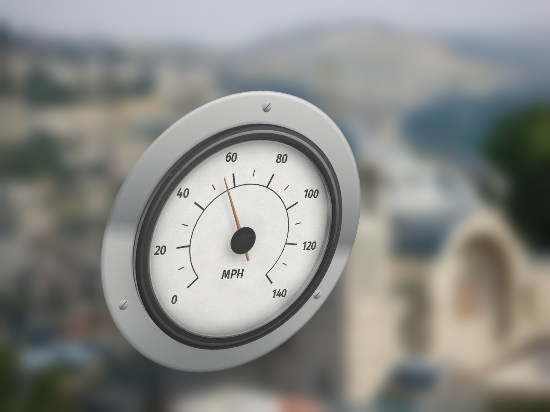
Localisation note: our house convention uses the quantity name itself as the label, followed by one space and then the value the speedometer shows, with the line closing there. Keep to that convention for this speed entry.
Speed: 55 mph
